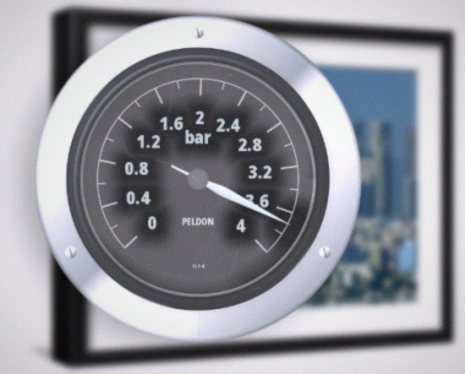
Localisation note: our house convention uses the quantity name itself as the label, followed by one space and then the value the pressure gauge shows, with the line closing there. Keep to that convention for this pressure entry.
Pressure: 3.7 bar
